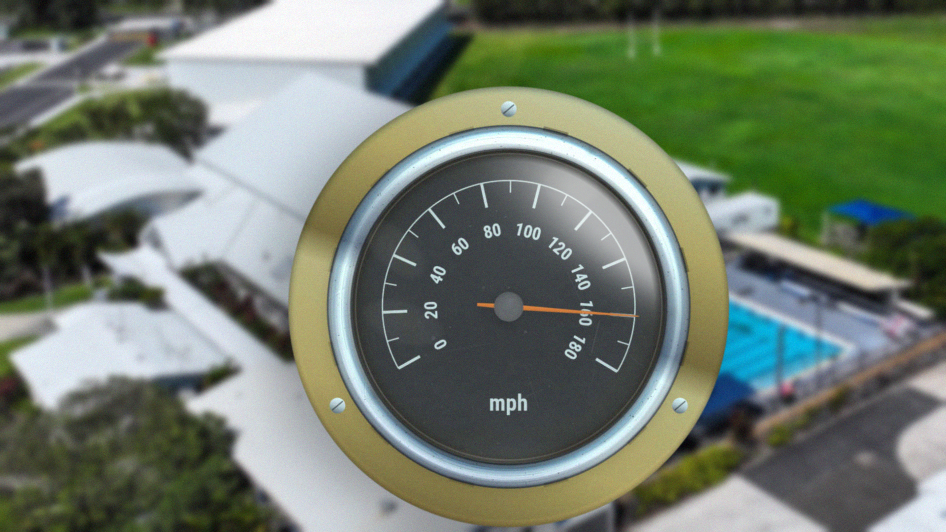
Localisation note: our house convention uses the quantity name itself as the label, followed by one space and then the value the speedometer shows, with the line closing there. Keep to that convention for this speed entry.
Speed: 160 mph
